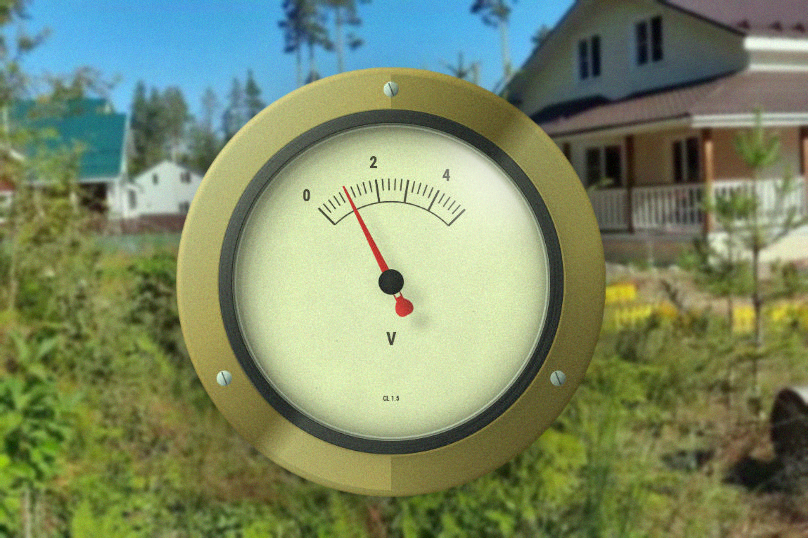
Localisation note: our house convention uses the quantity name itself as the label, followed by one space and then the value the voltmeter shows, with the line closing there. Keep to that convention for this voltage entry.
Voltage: 1 V
